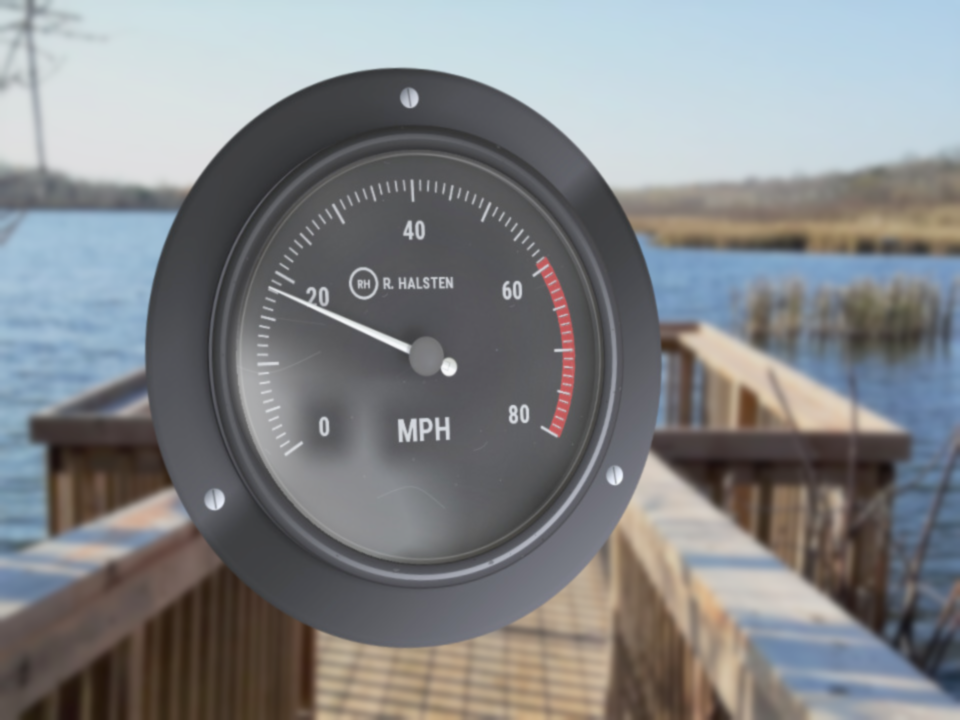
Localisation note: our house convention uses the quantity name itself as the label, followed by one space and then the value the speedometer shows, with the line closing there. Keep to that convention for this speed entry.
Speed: 18 mph
